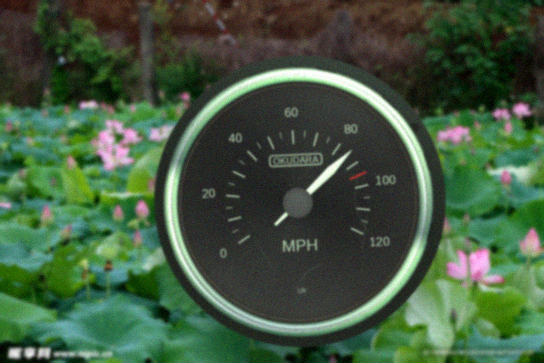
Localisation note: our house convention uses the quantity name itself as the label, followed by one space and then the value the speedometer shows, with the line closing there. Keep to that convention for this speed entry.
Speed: 85 mph
